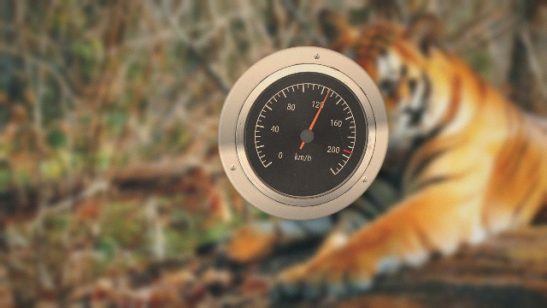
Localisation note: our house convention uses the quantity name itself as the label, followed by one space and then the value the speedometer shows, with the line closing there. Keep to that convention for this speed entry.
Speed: 125 km/h
